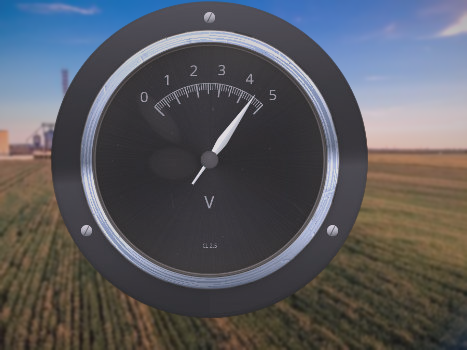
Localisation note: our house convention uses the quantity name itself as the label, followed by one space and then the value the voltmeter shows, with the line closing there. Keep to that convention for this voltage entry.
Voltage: 4.5 V
